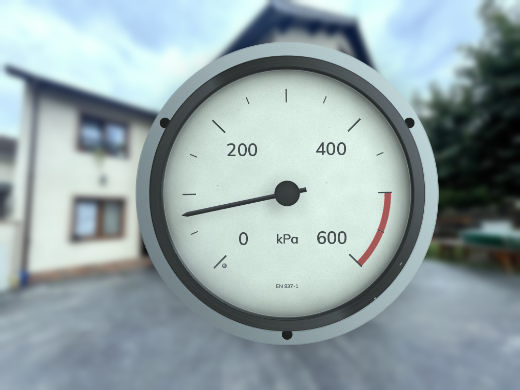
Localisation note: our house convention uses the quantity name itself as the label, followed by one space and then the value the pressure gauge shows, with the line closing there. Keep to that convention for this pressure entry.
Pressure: 75 kPa
